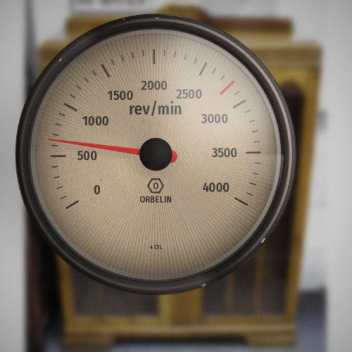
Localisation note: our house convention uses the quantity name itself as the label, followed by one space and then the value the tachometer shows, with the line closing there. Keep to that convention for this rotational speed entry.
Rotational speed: 650 rpm
